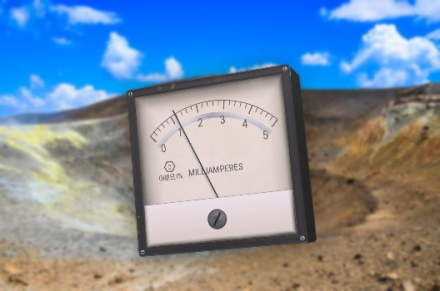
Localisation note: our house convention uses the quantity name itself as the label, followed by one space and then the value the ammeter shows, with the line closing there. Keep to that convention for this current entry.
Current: 1.2 mA
